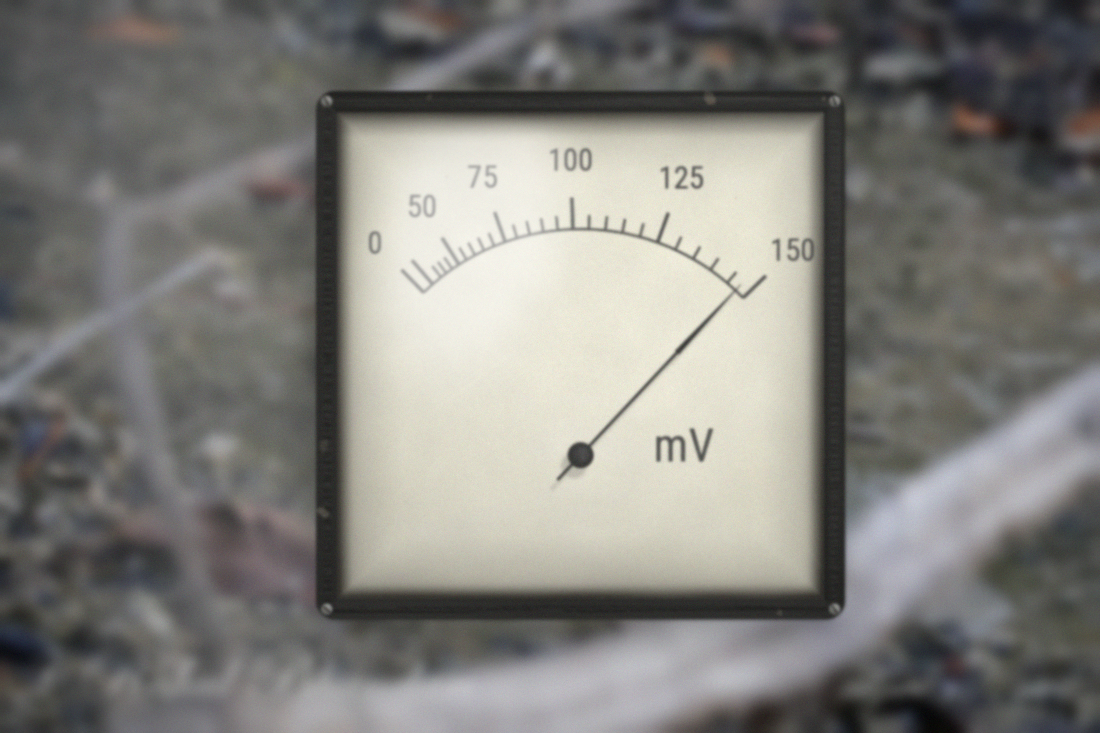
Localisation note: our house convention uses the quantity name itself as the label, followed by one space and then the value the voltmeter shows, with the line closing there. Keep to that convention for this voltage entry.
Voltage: 147.5 mV
